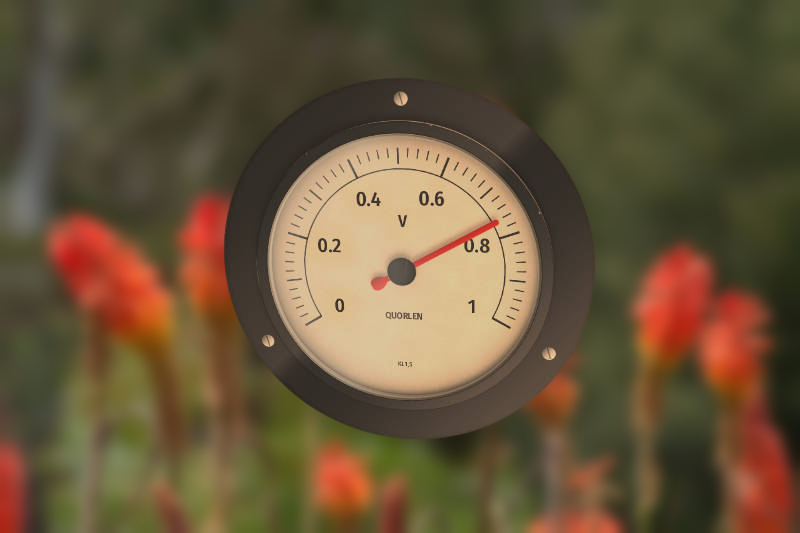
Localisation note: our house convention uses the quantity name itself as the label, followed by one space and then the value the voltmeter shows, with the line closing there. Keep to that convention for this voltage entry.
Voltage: 0.76 V
